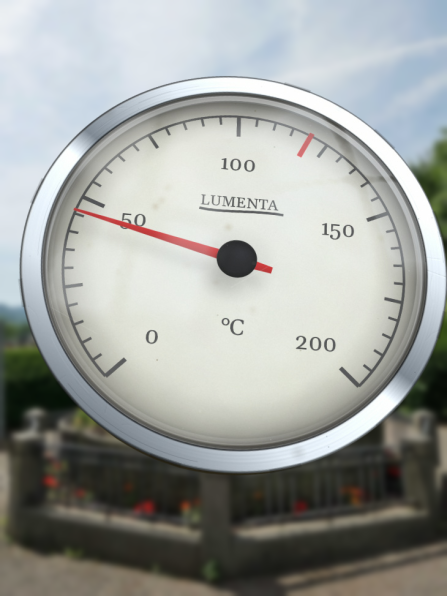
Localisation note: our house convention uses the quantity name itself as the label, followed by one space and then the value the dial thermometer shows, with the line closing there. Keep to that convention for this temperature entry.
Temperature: 45 °C
